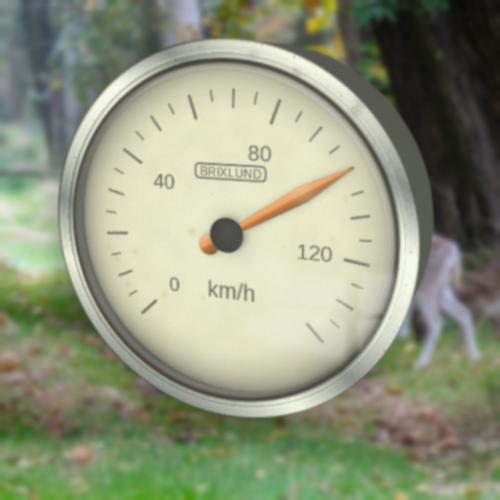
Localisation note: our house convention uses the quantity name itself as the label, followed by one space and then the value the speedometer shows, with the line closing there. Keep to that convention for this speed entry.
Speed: 100 km/h
